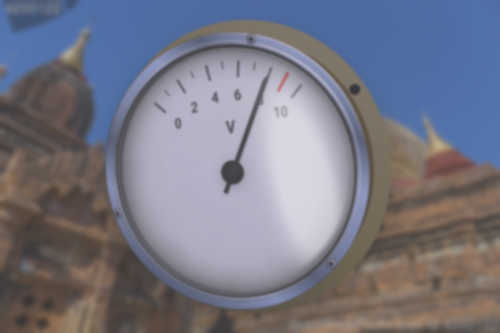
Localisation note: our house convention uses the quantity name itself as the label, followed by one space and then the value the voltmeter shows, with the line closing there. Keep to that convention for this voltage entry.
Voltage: 8 V
